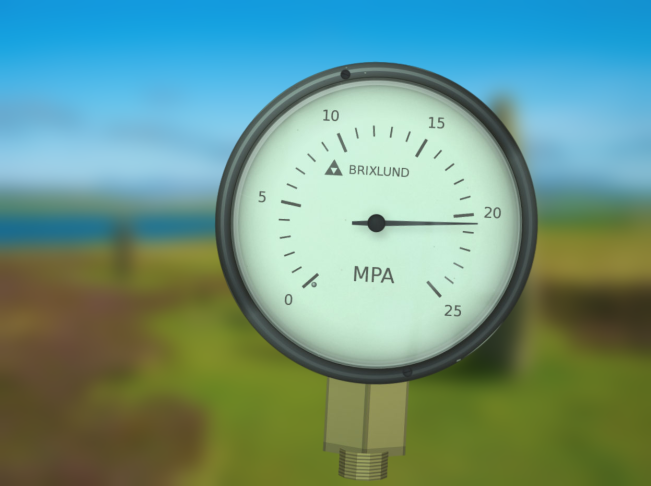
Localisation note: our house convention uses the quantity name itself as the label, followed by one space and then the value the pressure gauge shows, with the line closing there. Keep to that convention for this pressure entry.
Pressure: 20.5 MPa
